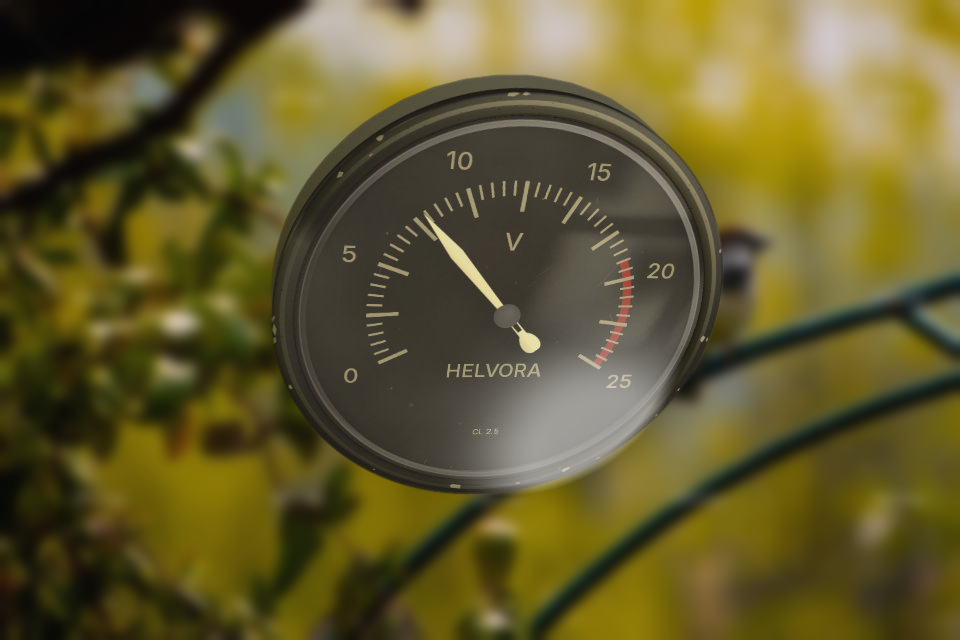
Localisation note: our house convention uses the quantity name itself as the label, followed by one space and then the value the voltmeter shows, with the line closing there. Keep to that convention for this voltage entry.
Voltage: 8 V
